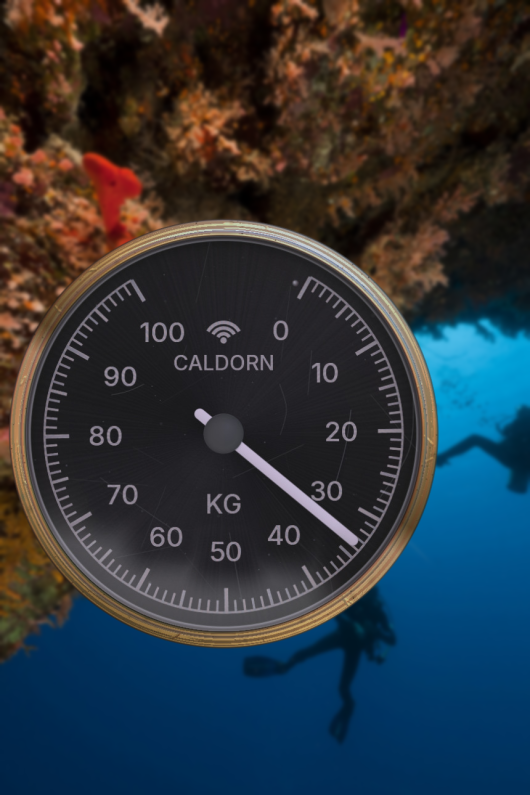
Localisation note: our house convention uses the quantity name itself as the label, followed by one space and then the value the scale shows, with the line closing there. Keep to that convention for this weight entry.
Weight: 33.5 kg
